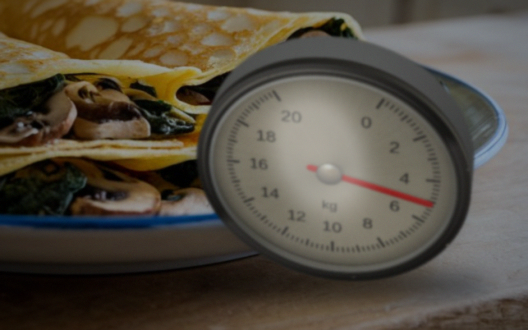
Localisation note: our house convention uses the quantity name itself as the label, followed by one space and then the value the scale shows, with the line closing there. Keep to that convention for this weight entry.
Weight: 5 kg
